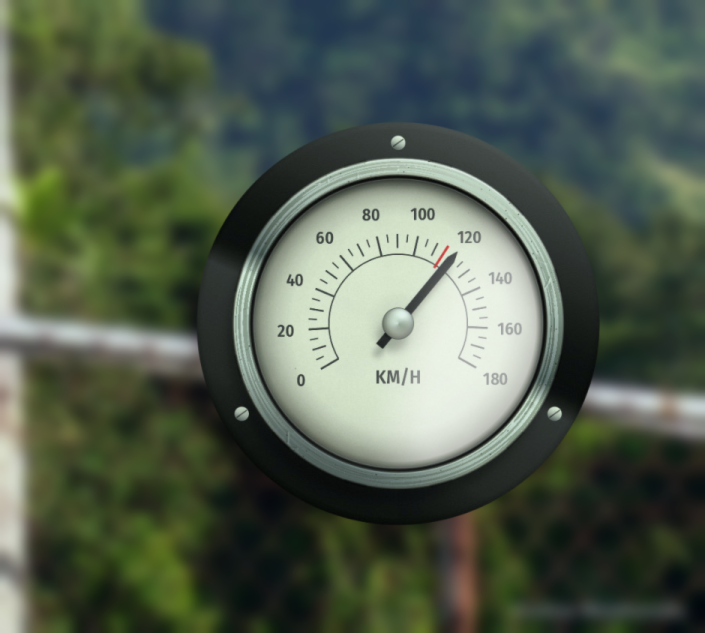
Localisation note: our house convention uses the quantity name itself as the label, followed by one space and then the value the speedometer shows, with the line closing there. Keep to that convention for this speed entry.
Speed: 120 km/h
